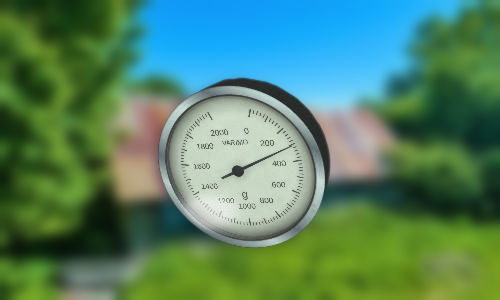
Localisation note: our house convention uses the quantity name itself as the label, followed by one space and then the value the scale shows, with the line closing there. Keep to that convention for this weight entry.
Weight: 300 g
